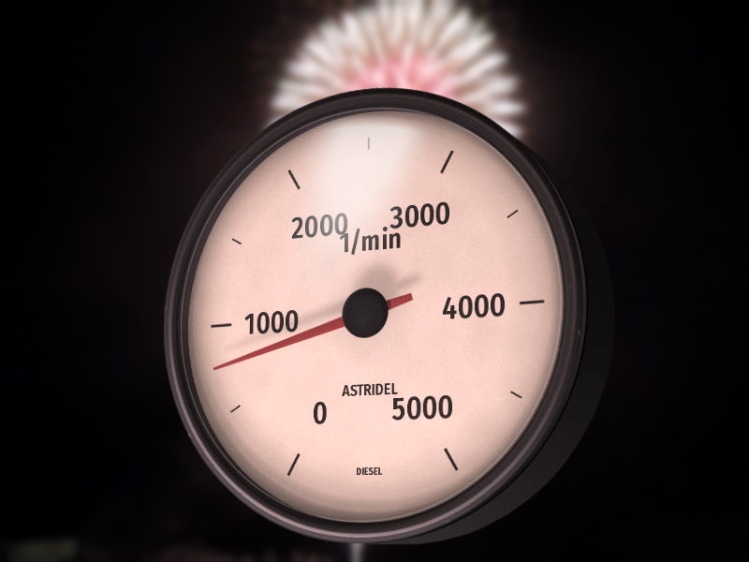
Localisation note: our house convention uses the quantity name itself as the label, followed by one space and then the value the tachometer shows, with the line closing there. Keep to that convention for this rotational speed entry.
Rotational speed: 750 rpm
